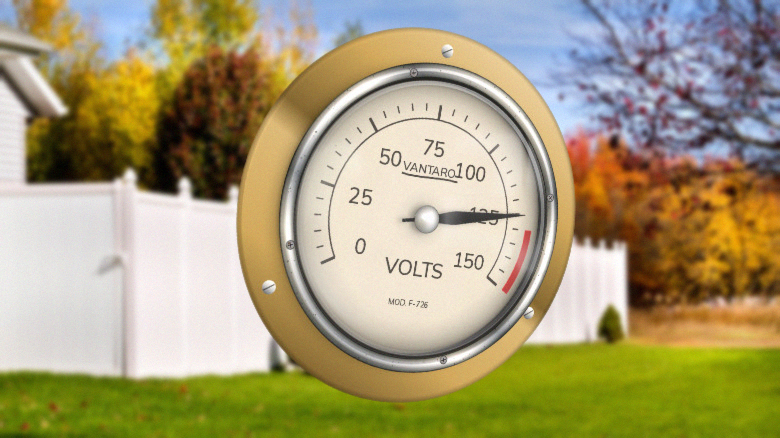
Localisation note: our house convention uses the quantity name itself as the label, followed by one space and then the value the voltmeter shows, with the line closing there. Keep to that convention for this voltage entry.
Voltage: 125 V
